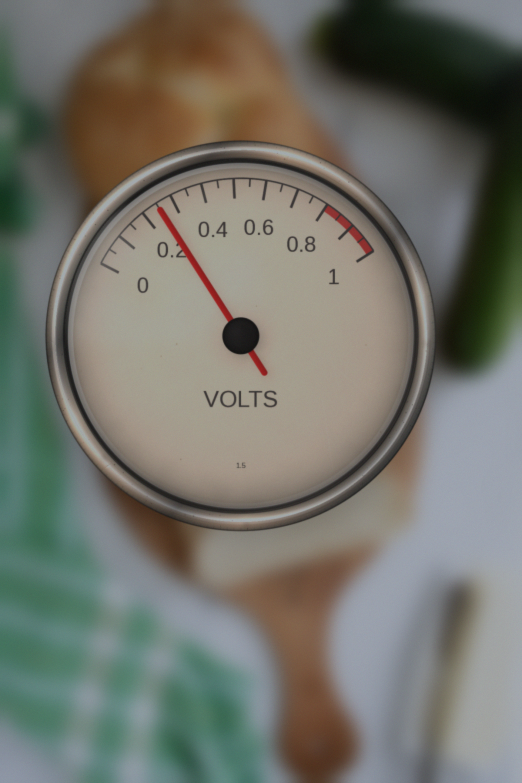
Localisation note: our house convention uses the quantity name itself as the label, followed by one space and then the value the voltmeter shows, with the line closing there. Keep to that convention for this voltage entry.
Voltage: 0.25 V
